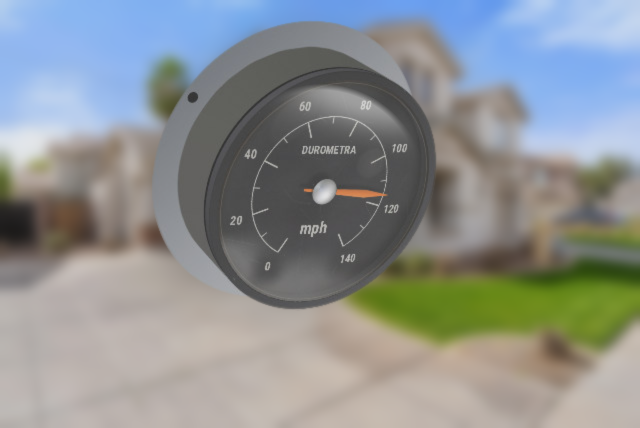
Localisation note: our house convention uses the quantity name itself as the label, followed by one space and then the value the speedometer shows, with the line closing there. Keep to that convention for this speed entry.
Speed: 115 mph
